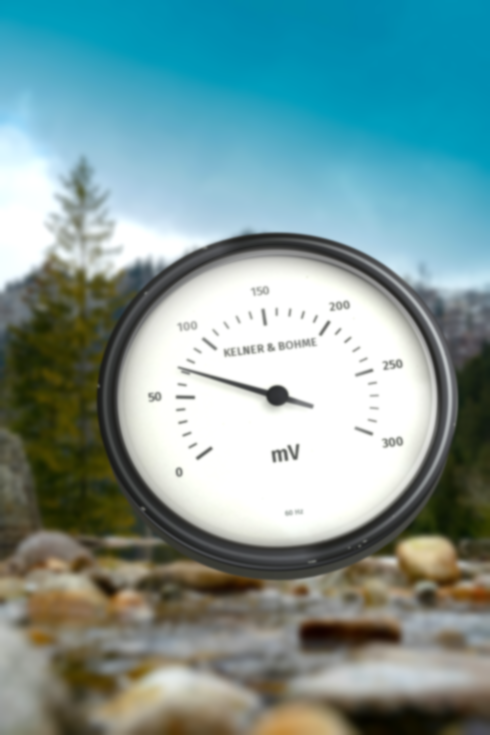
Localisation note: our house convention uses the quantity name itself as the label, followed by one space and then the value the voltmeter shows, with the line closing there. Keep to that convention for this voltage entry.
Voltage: 70 mV
